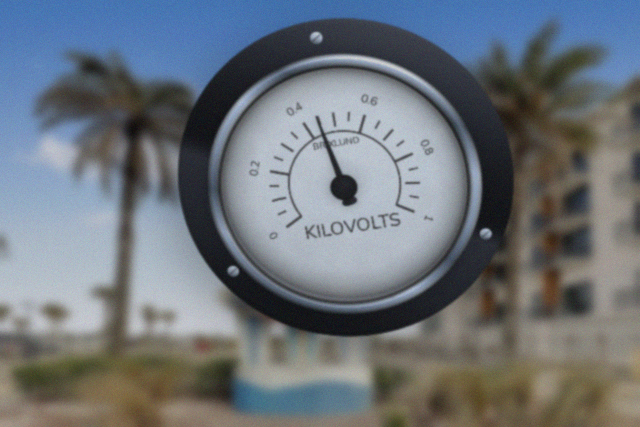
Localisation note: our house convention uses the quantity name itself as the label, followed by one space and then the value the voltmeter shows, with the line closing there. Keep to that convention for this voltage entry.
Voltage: 0.45 kV
